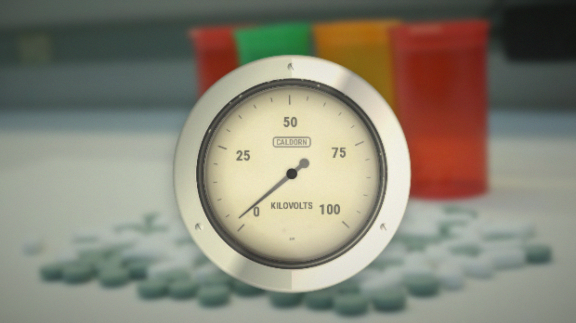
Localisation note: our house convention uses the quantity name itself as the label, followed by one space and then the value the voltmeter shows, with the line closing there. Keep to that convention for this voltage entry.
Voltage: 2.5 kV
